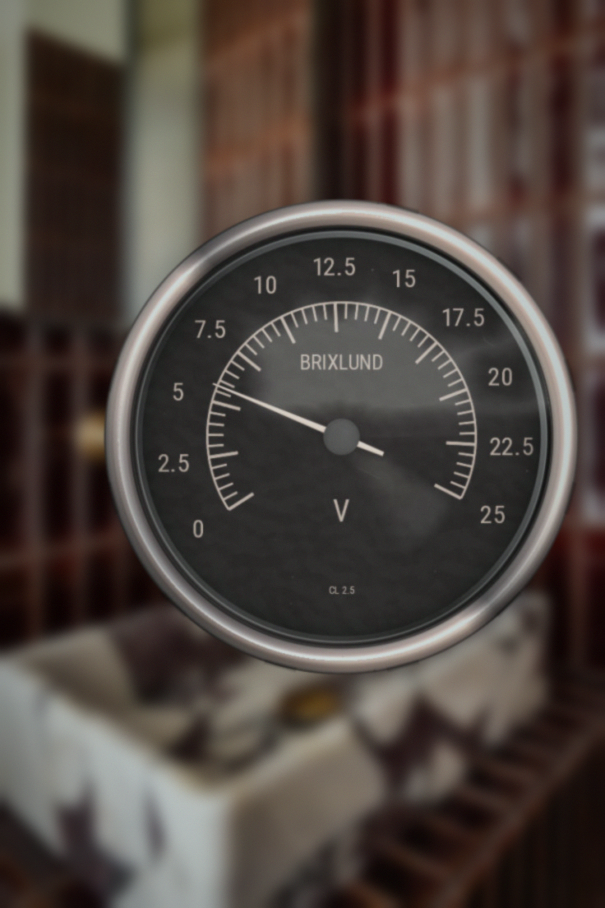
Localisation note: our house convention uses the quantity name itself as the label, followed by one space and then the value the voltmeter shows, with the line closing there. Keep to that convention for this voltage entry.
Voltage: 5.75 V
